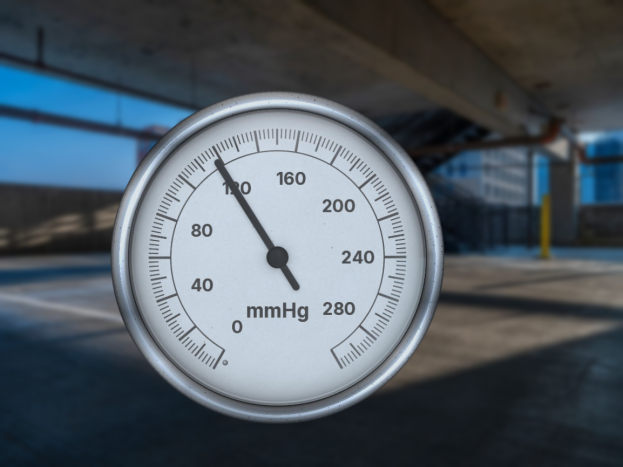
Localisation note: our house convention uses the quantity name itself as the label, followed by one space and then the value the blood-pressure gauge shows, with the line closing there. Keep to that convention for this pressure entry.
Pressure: 118 mmHg
